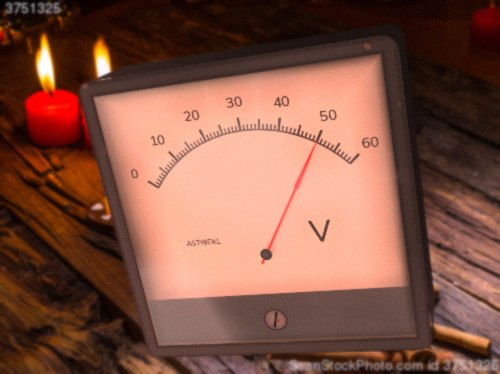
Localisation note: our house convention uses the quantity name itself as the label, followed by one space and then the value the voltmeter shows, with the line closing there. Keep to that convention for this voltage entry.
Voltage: 50 V
